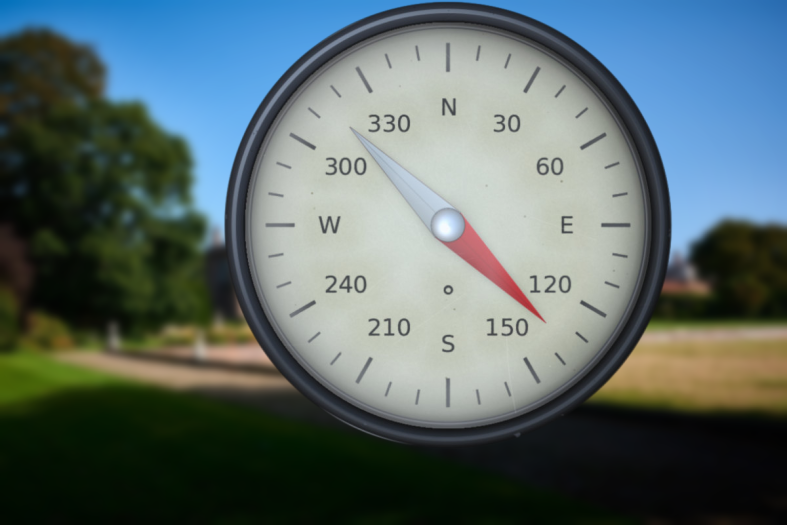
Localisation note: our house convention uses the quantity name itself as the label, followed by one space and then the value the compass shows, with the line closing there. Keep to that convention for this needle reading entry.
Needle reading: 135 °
